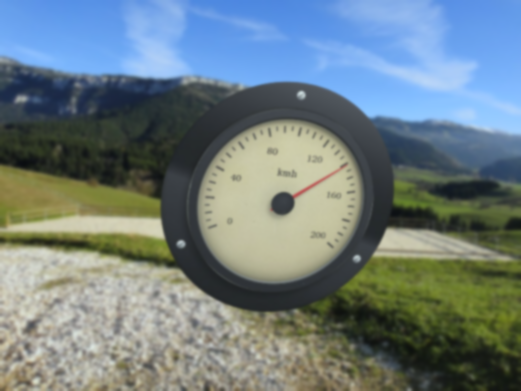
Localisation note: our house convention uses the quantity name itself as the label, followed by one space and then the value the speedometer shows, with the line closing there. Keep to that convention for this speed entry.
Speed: 140 km/h
